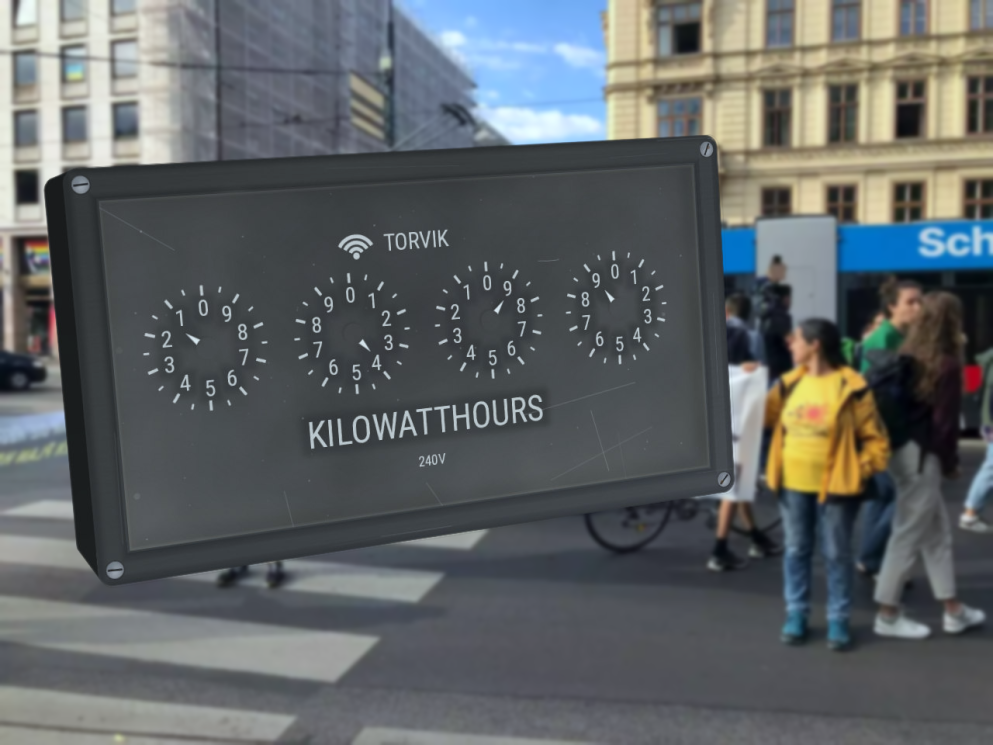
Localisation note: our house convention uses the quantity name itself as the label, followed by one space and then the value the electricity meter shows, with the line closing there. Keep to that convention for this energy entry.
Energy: 1389 kWh
